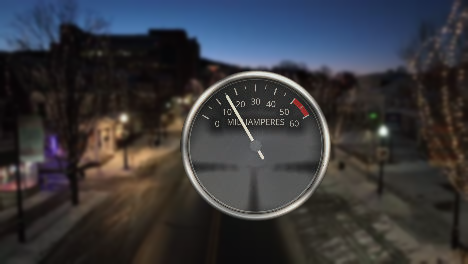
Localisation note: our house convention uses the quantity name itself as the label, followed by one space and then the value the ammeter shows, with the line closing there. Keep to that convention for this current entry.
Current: 15 mA
